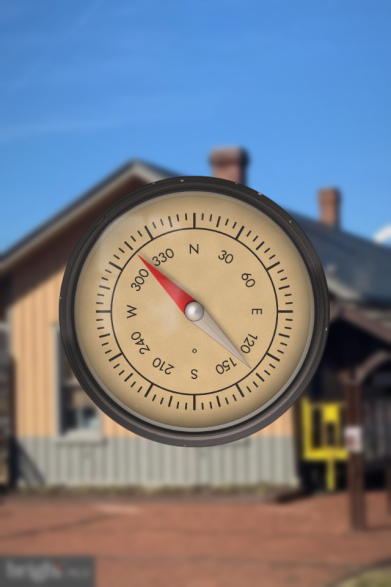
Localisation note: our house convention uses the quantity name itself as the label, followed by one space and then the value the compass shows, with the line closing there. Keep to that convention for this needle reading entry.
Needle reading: 315 °
